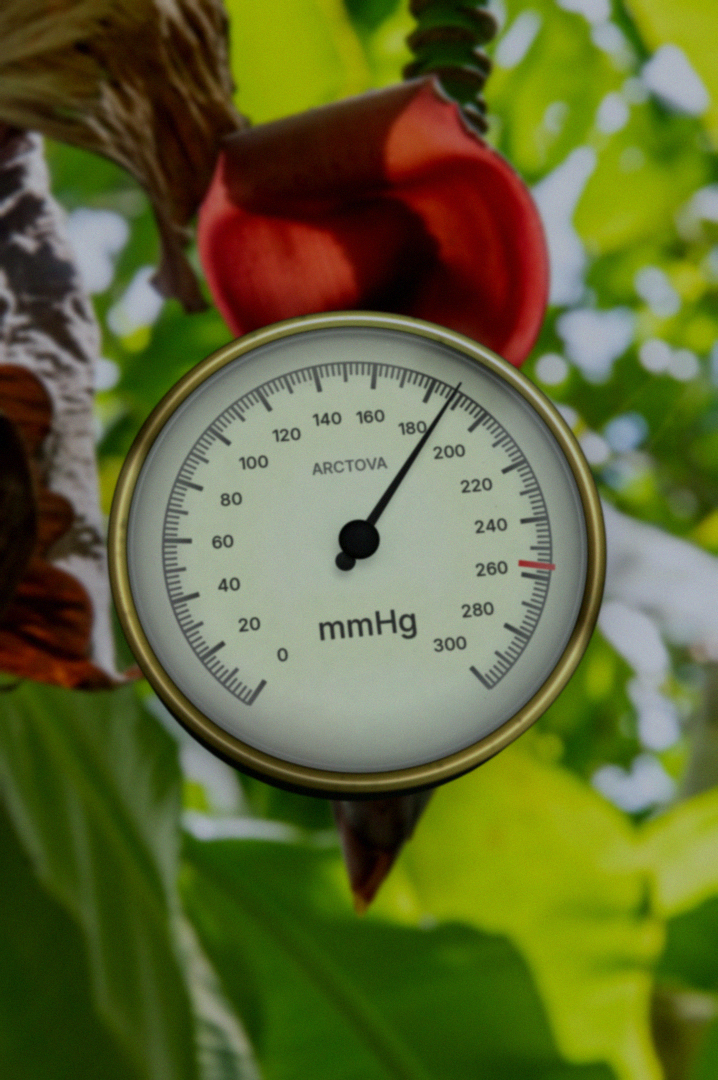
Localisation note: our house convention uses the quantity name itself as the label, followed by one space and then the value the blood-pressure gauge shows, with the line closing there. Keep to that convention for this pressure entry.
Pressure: 188 mmHg
